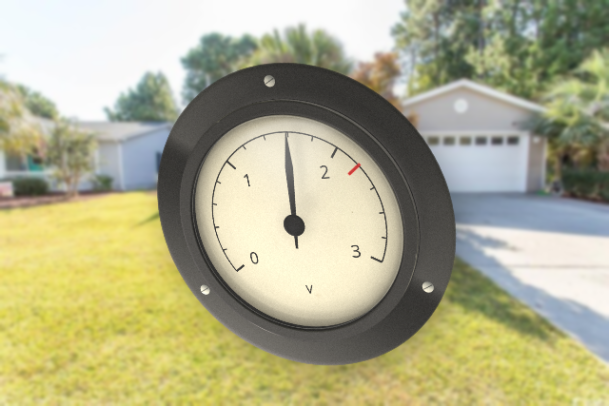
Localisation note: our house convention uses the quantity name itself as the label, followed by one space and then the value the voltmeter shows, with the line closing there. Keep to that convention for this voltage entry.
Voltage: 1.6 V
